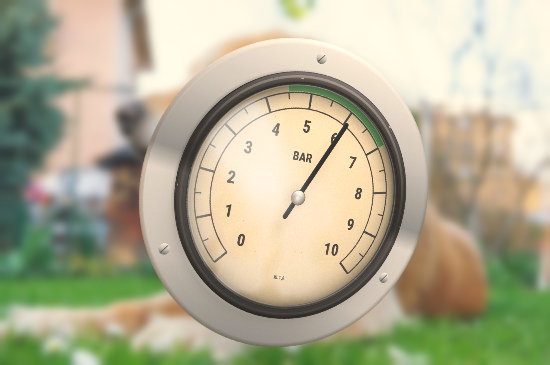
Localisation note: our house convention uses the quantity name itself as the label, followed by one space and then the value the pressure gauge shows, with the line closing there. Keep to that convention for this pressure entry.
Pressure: 6 bar
